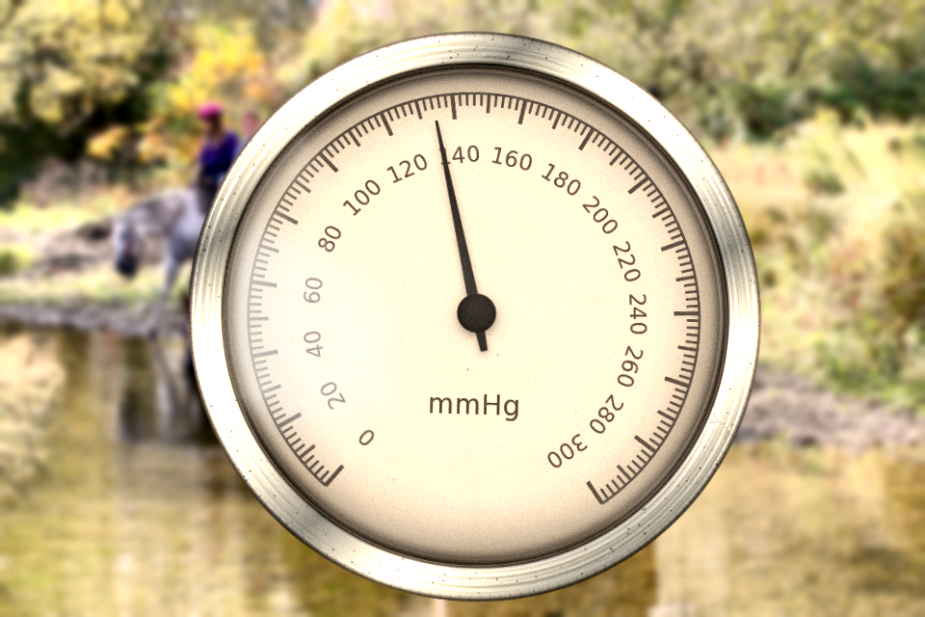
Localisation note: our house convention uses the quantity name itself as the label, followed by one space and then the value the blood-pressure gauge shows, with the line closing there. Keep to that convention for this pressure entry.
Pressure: 134 mmHg
